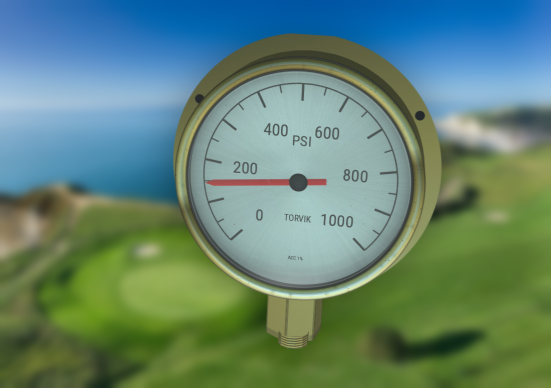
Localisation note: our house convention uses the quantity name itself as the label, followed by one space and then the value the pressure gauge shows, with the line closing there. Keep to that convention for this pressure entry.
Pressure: 150 psi
